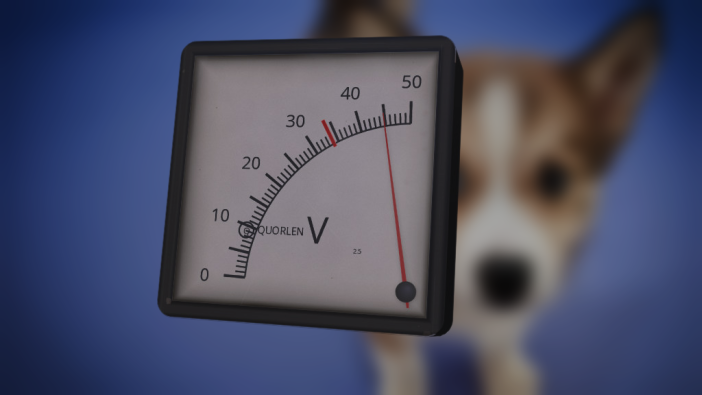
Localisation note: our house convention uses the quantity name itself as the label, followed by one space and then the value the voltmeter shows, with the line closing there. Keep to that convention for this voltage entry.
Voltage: 45 V
